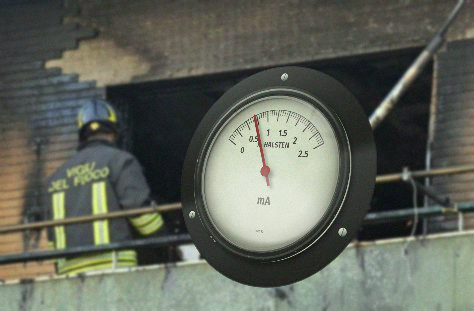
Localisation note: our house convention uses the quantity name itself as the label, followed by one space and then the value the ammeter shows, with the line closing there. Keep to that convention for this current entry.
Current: 0.75 mA
